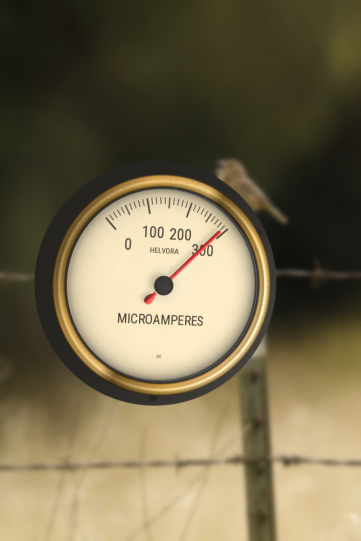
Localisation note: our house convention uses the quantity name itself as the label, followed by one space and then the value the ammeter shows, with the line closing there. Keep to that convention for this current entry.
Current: 290 µA
